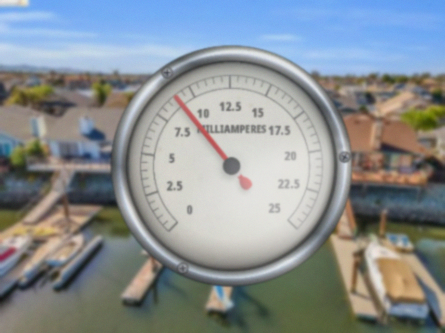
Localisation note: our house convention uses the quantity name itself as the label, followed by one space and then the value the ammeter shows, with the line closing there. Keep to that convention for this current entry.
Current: 9 mA
